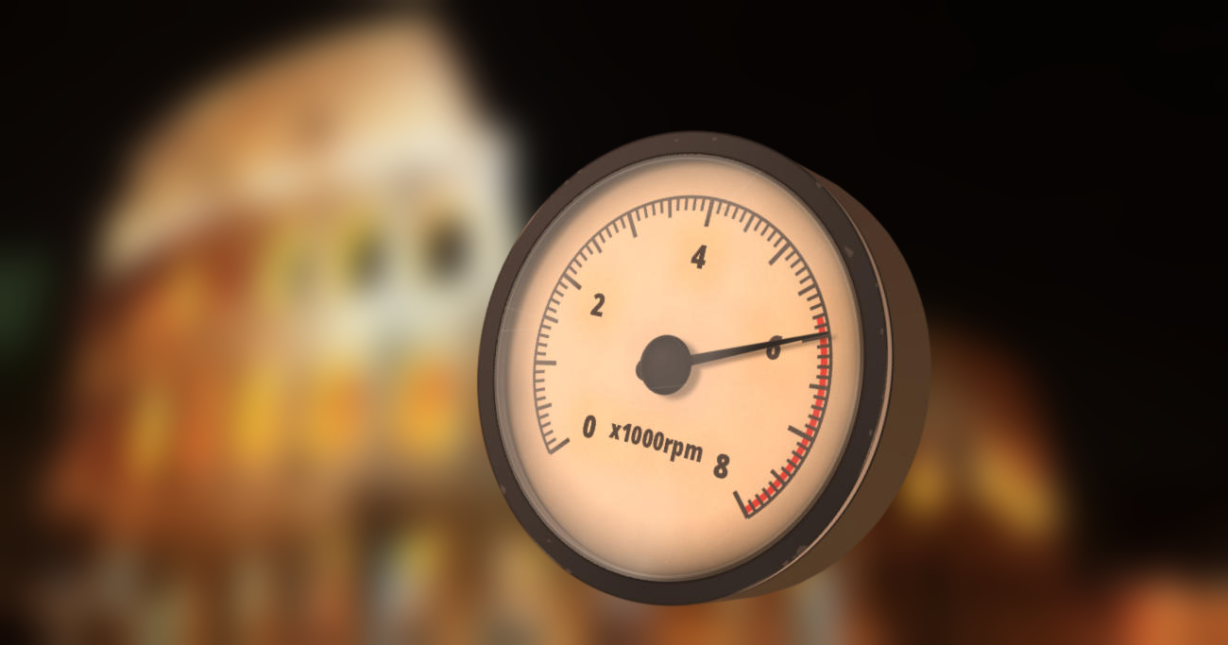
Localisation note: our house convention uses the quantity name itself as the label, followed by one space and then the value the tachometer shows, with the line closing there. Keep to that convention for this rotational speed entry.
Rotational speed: 6000 rpm
